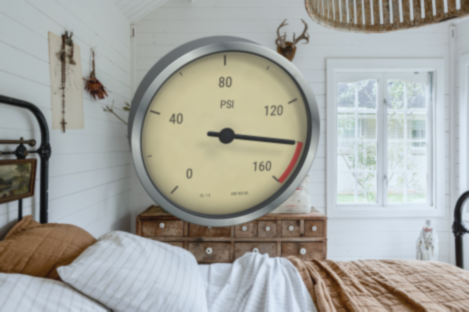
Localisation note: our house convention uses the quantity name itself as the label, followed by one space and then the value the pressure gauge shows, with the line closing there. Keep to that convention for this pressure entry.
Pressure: 140 psi
